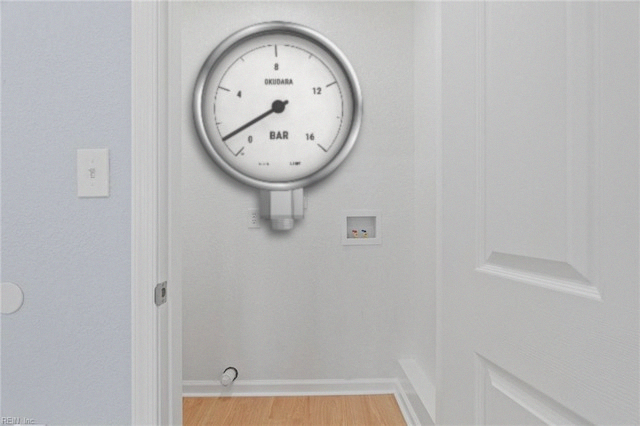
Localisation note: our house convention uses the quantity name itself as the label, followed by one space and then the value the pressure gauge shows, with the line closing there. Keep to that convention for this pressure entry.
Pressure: 1 bar
